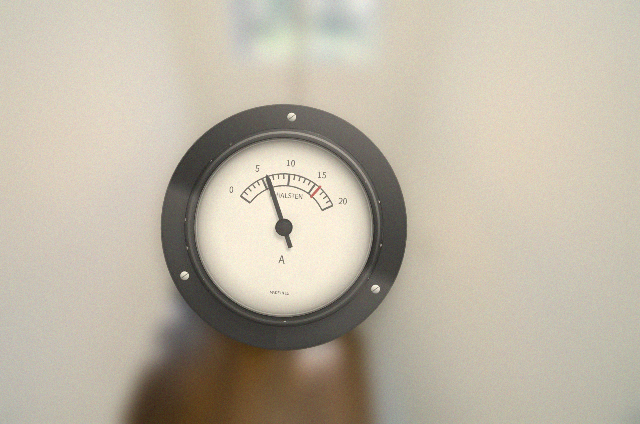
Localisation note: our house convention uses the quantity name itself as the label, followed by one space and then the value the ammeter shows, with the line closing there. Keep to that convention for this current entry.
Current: 6 A
